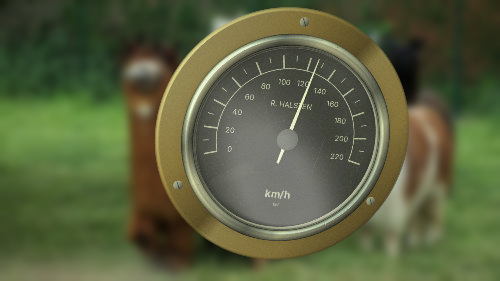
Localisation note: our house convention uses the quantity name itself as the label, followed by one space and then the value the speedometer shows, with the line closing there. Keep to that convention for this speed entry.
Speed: 125 km/h
